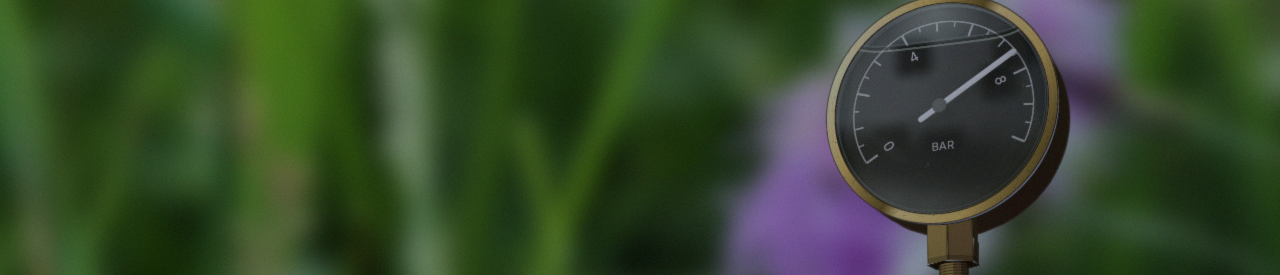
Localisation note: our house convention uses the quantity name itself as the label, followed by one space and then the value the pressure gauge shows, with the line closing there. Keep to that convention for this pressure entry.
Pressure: 7.5 bar
